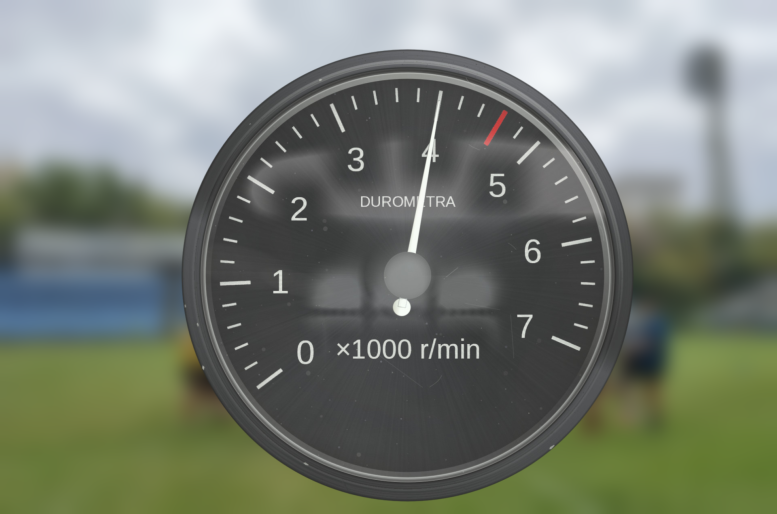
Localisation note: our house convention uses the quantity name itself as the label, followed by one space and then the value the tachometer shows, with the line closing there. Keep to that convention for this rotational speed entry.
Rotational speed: 4000 rpm
